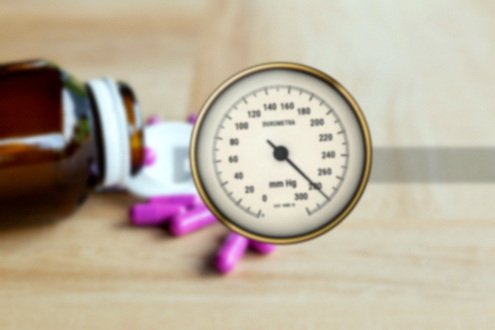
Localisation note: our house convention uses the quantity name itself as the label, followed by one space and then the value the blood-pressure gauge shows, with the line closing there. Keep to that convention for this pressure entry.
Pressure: 280 mmHg
